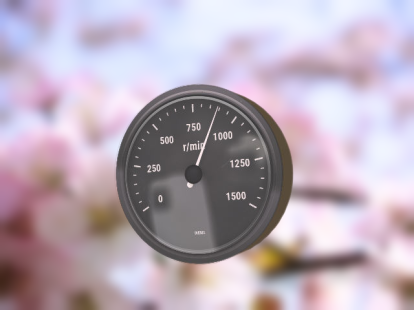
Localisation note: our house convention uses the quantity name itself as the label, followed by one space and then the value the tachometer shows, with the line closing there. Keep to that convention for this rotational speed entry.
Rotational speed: 900 rpm
